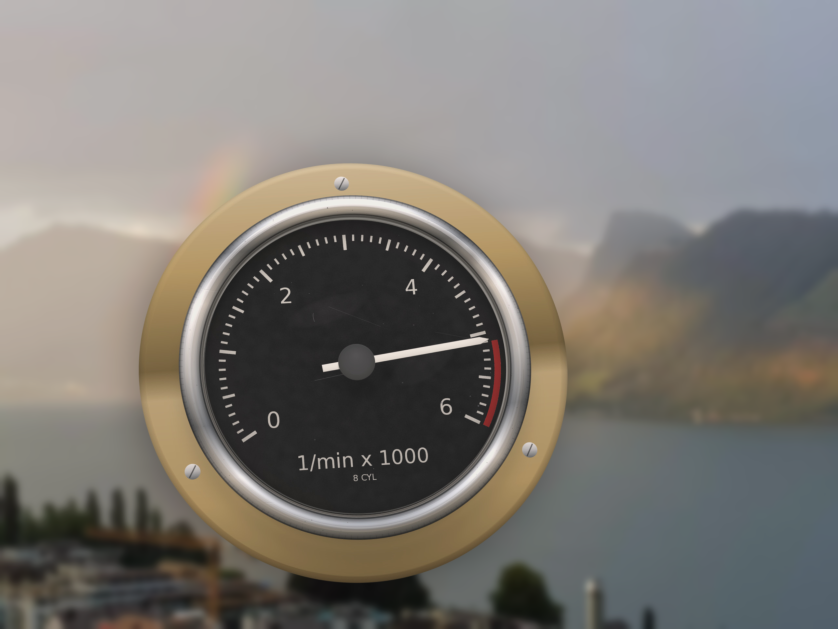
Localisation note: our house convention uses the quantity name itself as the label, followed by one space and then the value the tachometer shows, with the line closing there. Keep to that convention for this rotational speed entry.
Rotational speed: 5100 rpm
